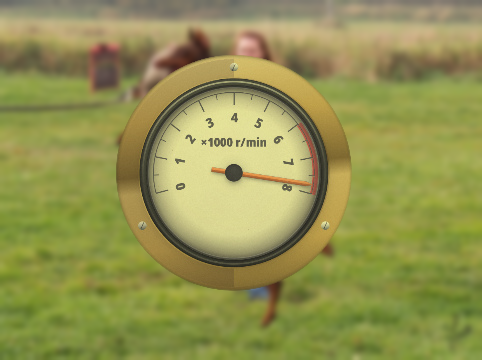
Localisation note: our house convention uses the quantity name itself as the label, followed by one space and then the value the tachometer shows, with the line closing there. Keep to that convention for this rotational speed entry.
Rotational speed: 7750 rpm
